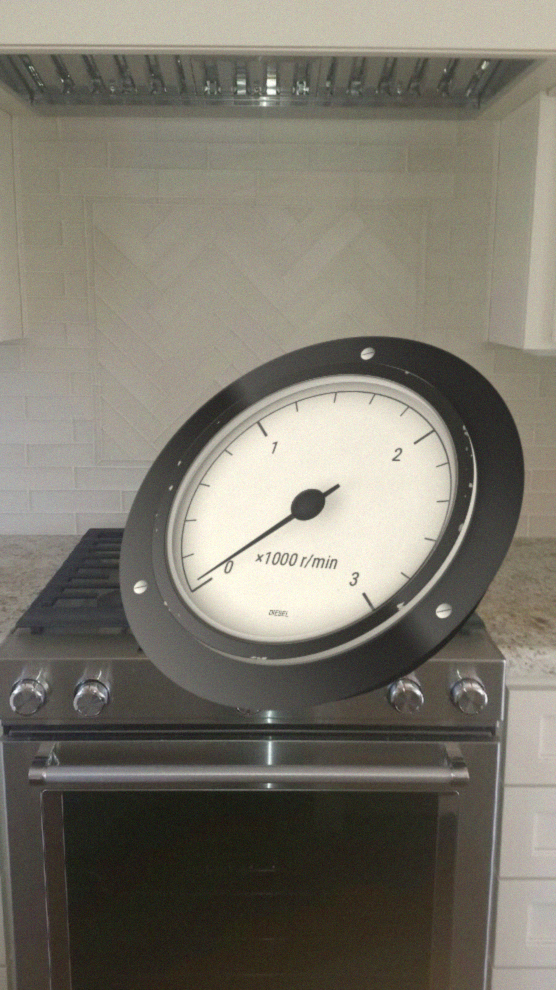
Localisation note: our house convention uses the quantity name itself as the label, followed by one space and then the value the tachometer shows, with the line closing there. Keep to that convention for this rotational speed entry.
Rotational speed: 0 rpm
